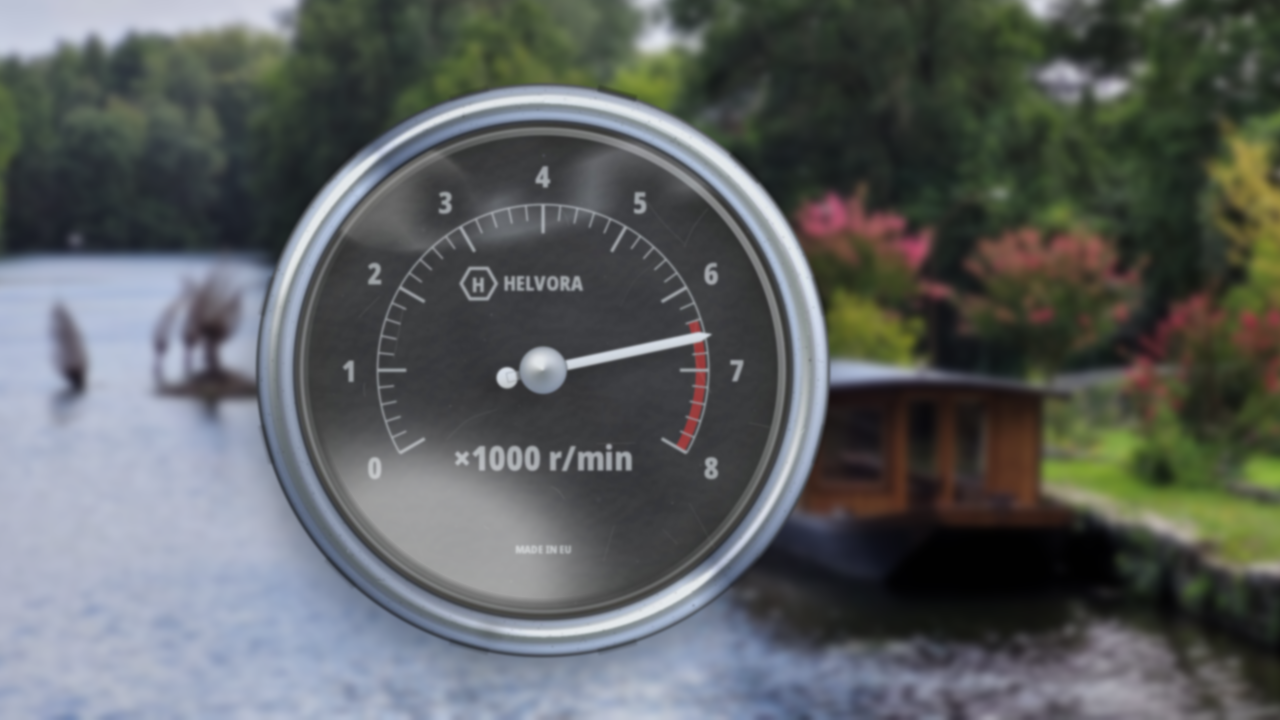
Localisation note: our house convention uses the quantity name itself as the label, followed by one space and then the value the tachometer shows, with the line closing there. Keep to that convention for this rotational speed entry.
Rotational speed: 6600 rpm
